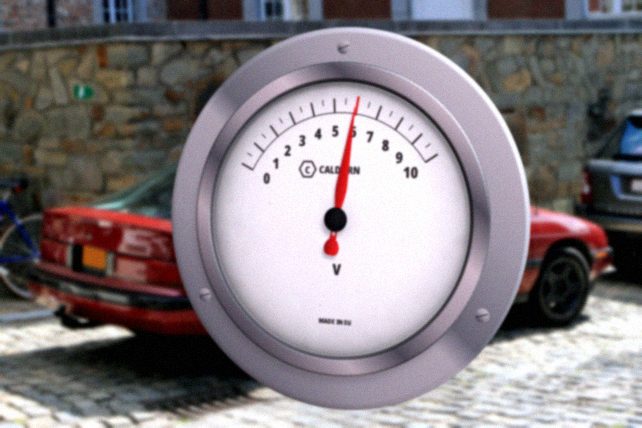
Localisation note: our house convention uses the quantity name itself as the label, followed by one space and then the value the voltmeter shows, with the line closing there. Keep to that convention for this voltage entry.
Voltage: 6 V
